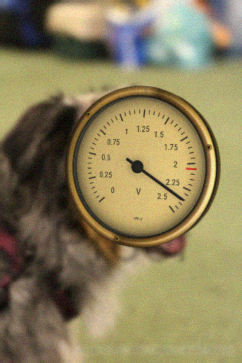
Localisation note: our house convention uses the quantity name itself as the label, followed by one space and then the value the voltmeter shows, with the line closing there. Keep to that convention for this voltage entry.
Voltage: 2.35 V
